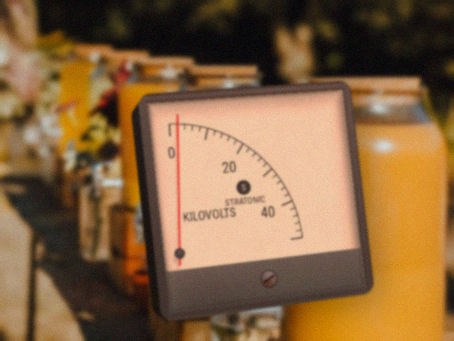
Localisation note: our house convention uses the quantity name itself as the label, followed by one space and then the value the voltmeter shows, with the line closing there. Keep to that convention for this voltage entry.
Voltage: 2 kV
